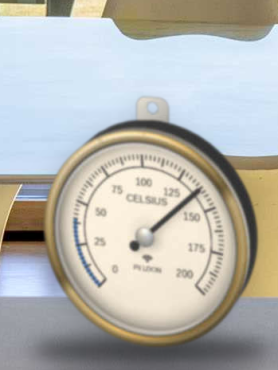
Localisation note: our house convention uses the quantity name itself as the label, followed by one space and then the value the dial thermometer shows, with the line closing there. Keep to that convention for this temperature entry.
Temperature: 137.5 °C
